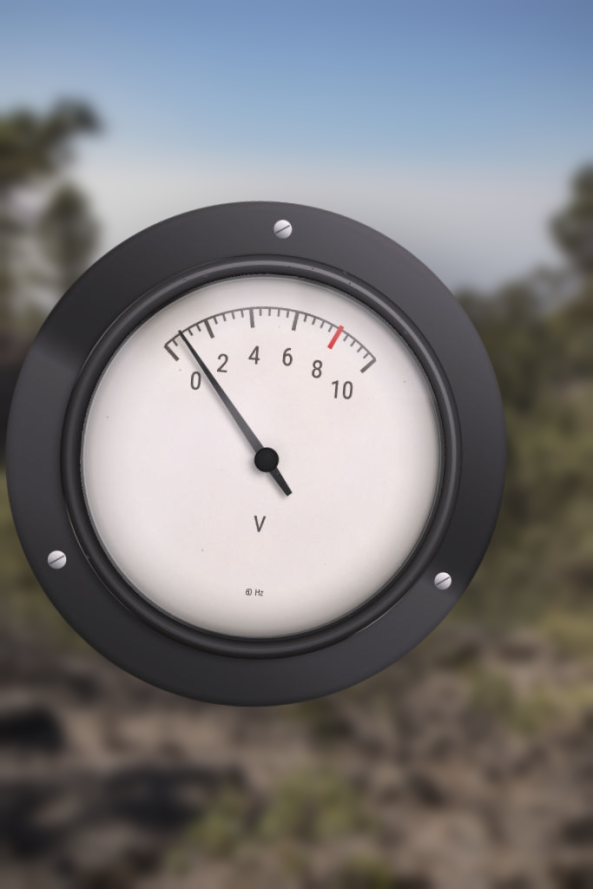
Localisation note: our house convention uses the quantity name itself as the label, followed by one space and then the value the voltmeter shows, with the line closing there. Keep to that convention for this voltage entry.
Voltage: 0.8 V
